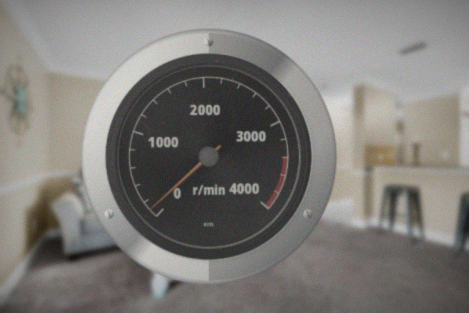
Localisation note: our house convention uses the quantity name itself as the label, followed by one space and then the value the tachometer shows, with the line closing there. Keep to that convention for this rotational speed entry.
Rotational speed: 100 rpm
